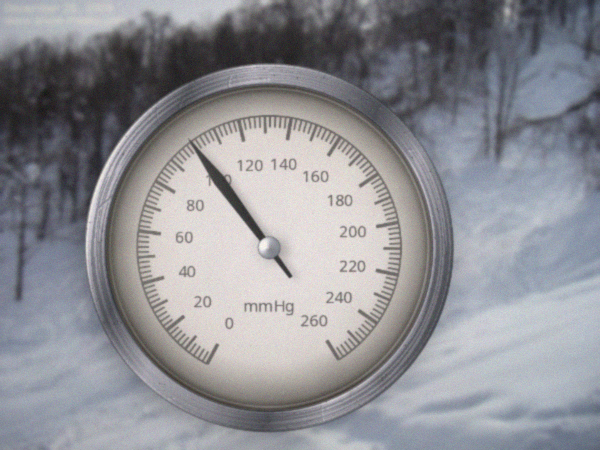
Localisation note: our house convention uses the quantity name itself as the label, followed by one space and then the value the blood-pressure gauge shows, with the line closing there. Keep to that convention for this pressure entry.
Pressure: 100 mmHg
